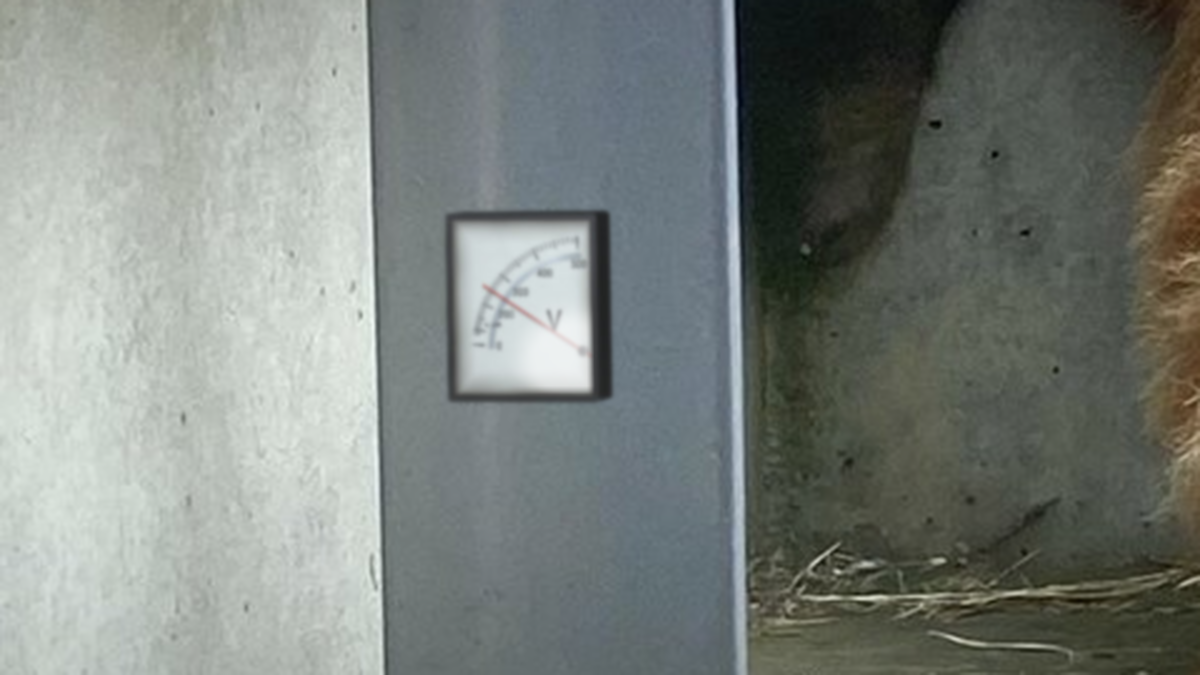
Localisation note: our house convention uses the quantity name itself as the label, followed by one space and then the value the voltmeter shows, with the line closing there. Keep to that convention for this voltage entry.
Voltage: 250 V
